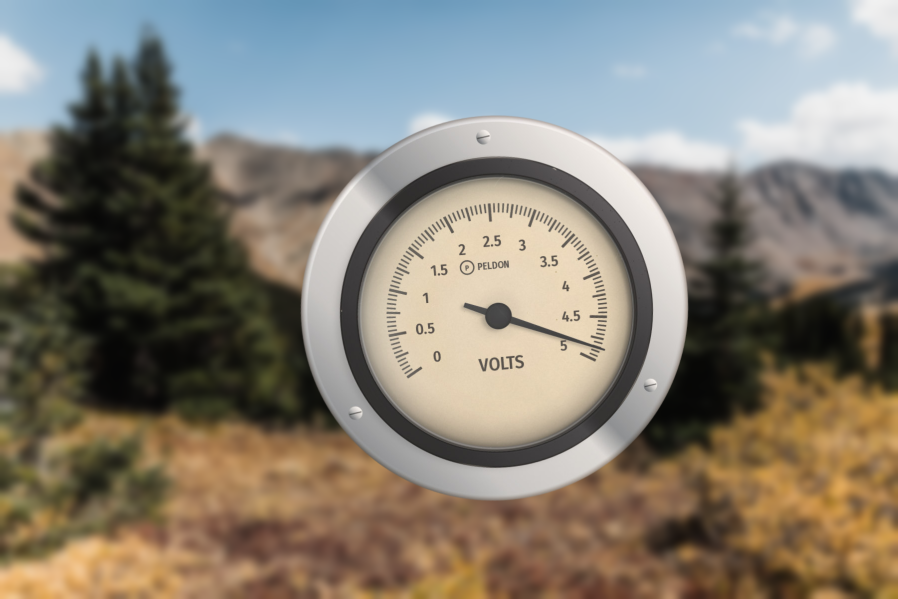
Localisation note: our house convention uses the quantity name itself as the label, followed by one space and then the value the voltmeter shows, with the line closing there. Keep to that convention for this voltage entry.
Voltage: 4.85 V
